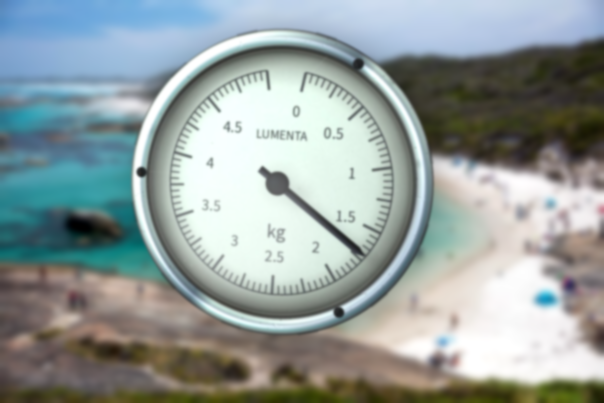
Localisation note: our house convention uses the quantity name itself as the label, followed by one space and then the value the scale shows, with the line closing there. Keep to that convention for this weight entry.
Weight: 1.7 kg
